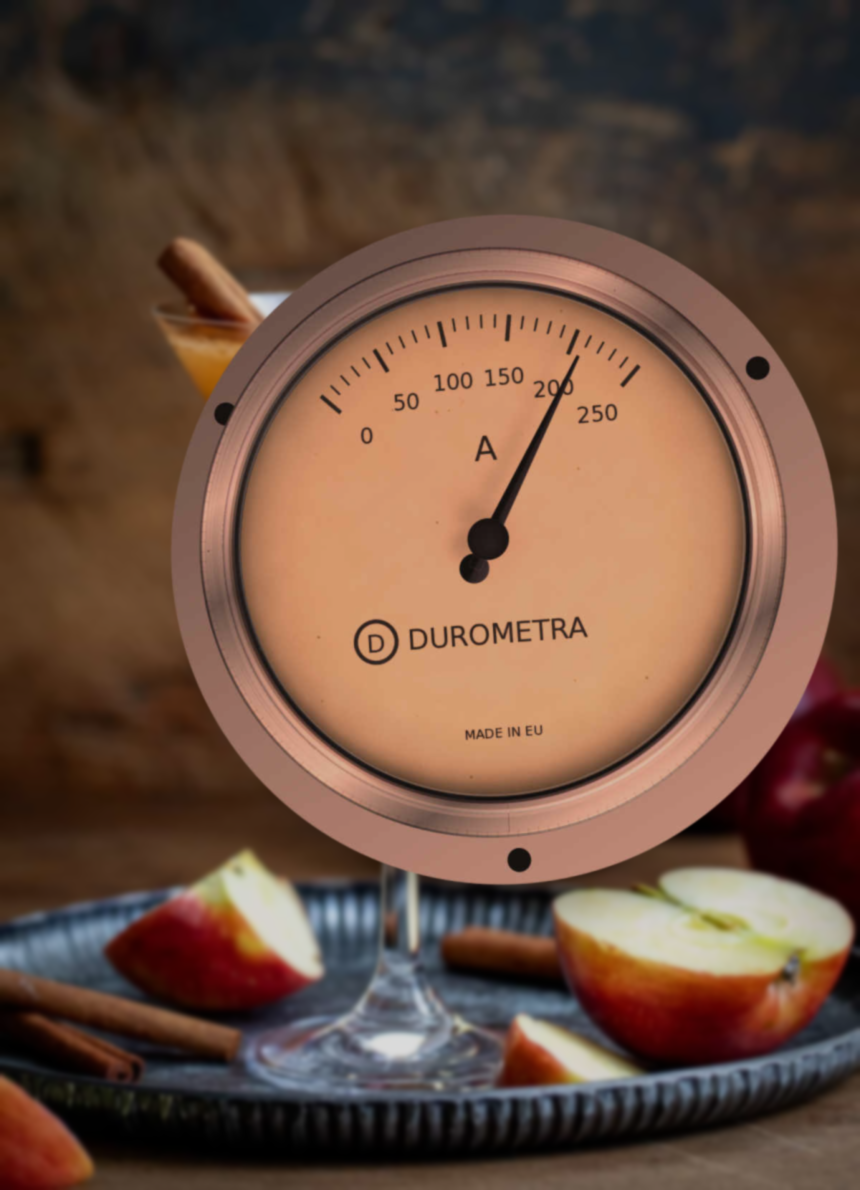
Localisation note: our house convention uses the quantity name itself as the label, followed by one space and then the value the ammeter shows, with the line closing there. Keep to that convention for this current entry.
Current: 210 A
